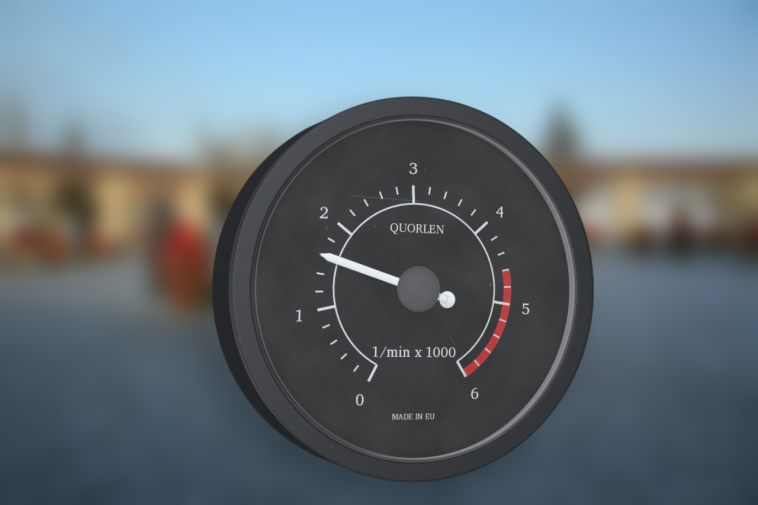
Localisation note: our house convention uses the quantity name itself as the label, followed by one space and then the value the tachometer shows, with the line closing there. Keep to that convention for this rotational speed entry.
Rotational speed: 1600 rpm
